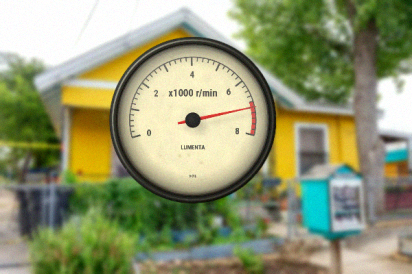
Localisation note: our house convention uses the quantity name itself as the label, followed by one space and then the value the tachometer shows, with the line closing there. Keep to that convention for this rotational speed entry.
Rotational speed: 7000 rpm
